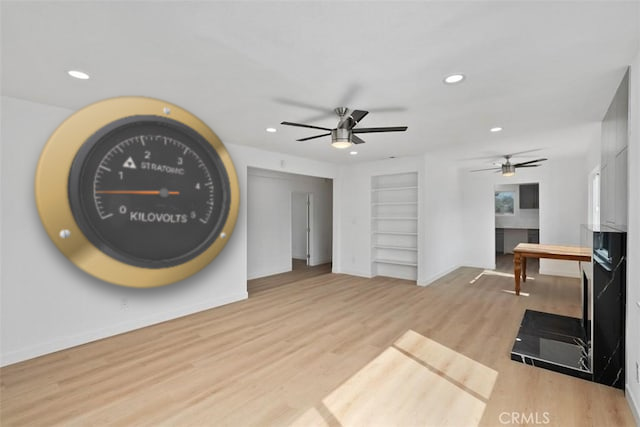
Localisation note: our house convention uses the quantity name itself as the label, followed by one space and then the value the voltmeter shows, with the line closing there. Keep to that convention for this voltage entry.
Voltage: 0.5 kV
